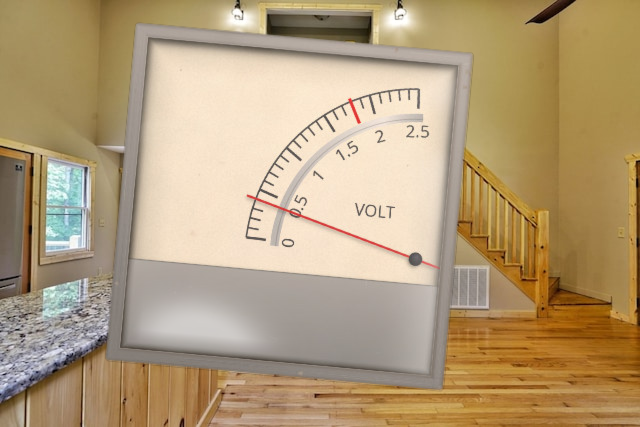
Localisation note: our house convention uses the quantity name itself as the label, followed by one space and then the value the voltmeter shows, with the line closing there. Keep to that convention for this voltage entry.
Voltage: 0.4 V
